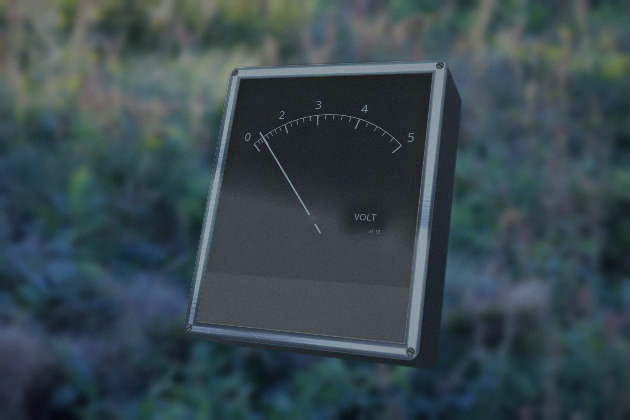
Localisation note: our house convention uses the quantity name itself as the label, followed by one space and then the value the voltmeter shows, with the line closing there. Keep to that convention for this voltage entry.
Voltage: 1 V
